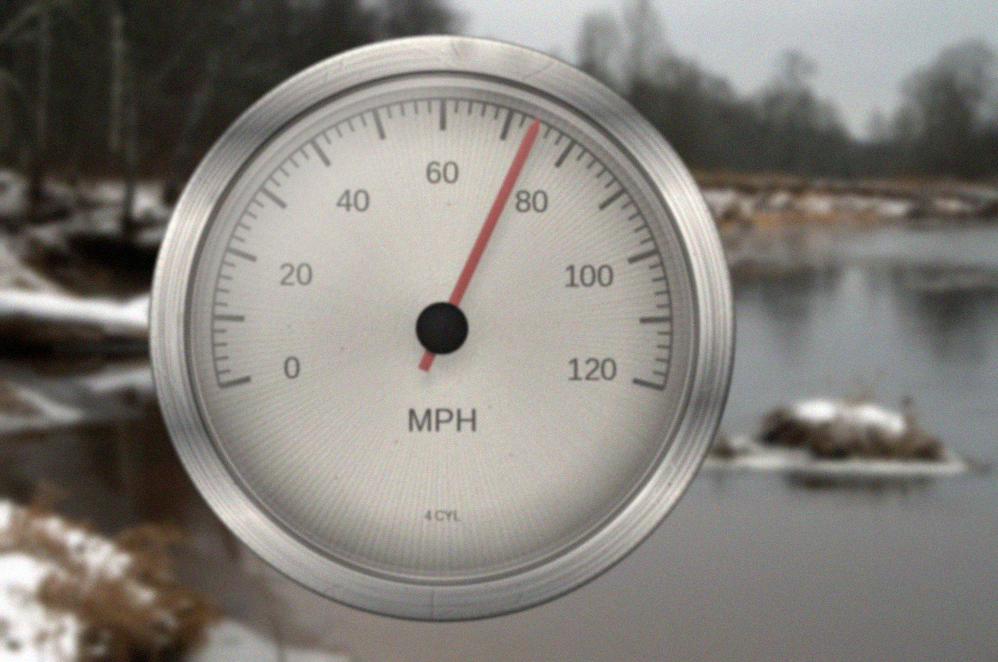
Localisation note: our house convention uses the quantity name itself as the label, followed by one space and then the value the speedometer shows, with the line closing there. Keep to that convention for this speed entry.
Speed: 74 mph
